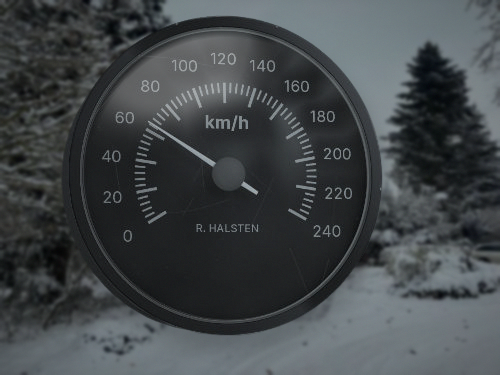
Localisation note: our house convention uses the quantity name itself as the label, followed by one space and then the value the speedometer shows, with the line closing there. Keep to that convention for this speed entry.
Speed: 64 km/h
